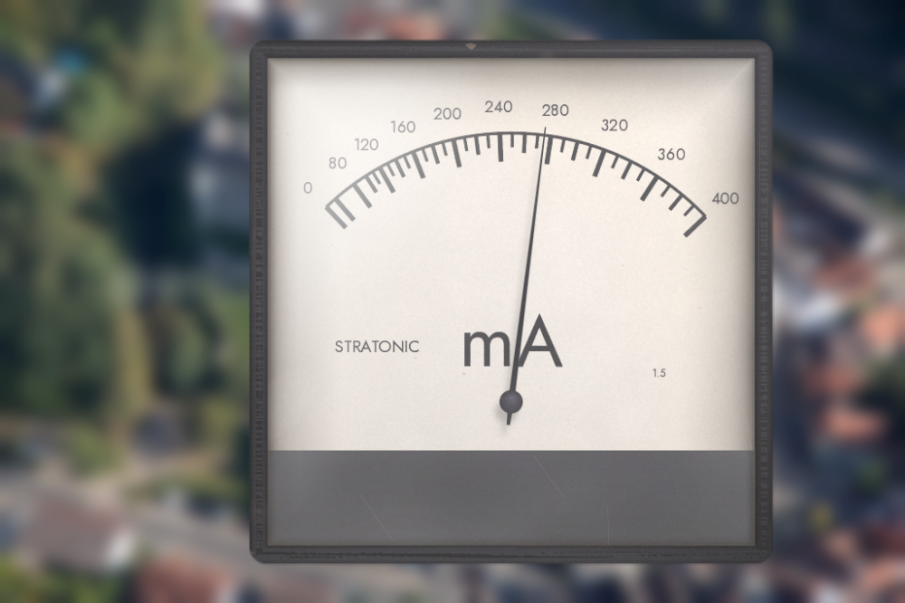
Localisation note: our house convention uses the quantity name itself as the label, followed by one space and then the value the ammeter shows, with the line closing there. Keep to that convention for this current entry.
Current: 275 mA
